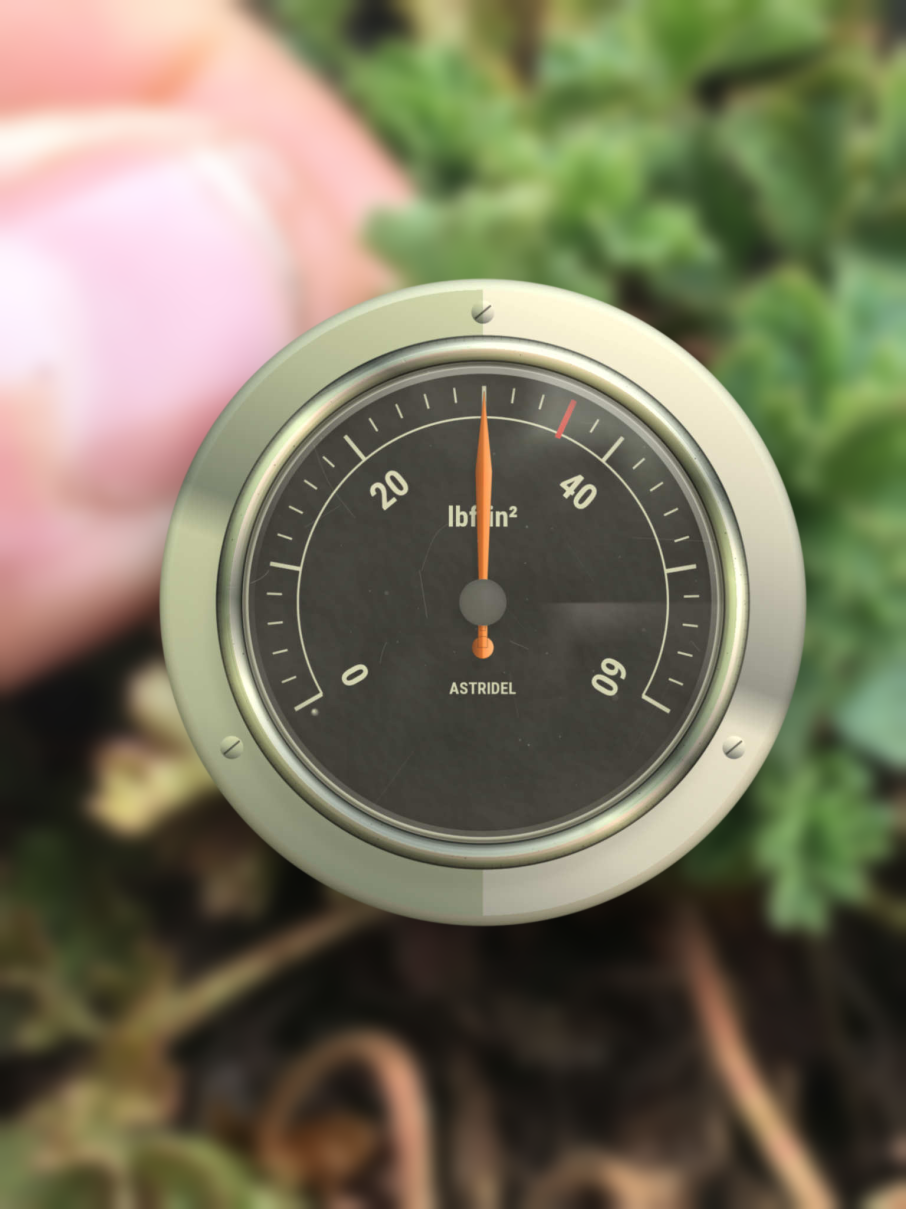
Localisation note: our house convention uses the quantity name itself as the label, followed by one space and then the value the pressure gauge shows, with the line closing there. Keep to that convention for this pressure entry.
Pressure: 30 psi
